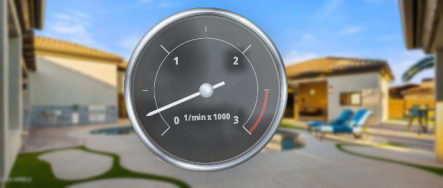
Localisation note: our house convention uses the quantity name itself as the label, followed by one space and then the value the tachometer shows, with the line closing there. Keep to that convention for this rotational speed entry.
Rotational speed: 250 rpm
